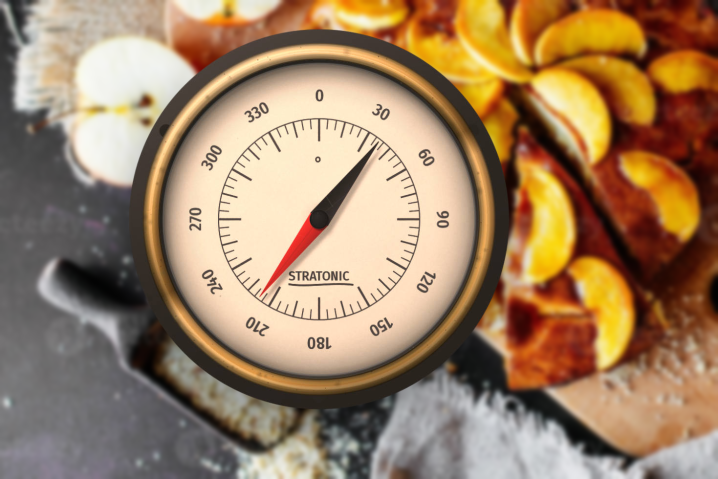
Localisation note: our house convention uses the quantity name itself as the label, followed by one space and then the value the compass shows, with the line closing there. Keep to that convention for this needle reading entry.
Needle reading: 217.5 °
